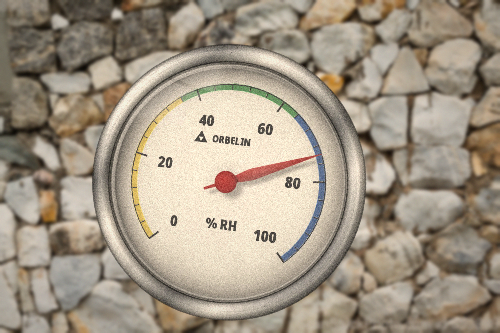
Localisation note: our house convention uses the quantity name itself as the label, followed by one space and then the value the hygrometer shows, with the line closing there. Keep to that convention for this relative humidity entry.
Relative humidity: 74 %
